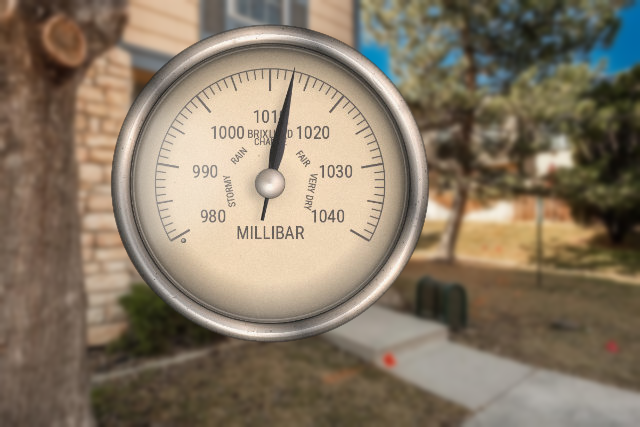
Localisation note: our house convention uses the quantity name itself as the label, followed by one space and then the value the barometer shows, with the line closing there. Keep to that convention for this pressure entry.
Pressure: 1013 mbar
